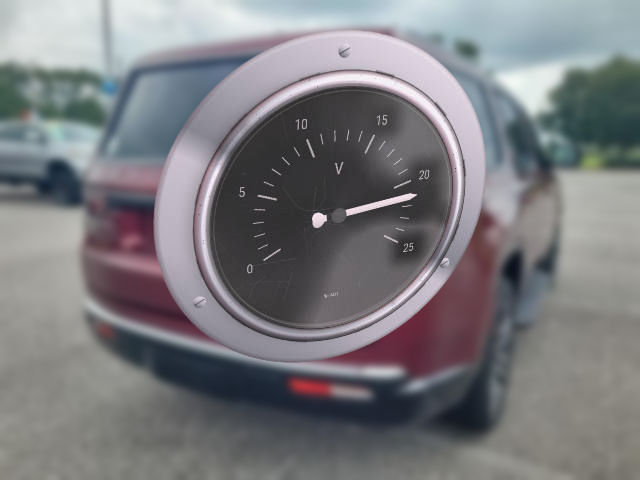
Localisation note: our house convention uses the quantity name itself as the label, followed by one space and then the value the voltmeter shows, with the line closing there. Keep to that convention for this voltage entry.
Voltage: 21 V
